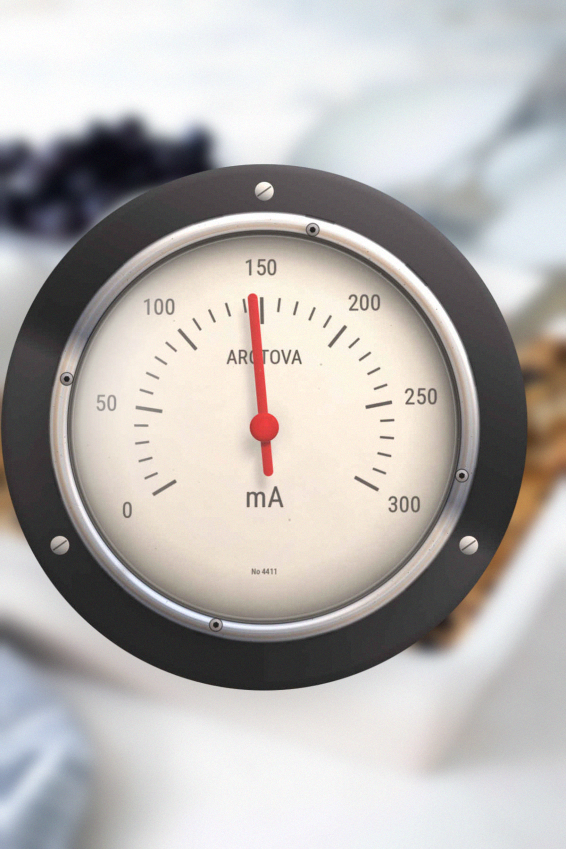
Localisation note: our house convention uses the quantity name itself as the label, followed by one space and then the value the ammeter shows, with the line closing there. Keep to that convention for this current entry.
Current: 145 mA
